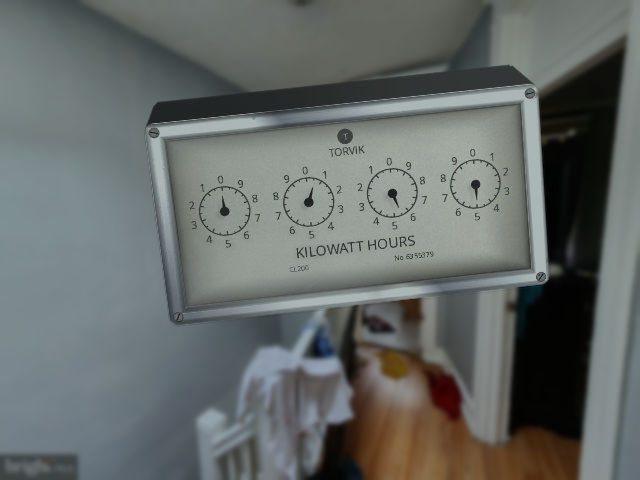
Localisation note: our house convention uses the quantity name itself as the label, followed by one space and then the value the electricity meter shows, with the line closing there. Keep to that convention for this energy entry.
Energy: 55 kWh
